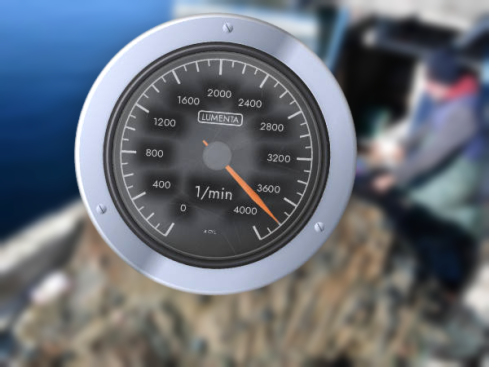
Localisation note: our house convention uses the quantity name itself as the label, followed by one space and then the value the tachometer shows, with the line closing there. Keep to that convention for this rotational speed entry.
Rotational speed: 3800 rpm
